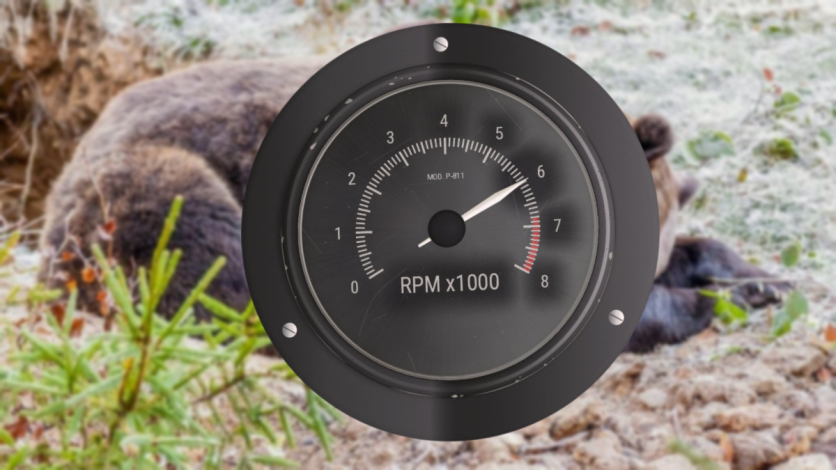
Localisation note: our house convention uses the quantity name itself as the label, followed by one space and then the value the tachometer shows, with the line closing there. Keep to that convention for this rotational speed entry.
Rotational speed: 6000 rpm
